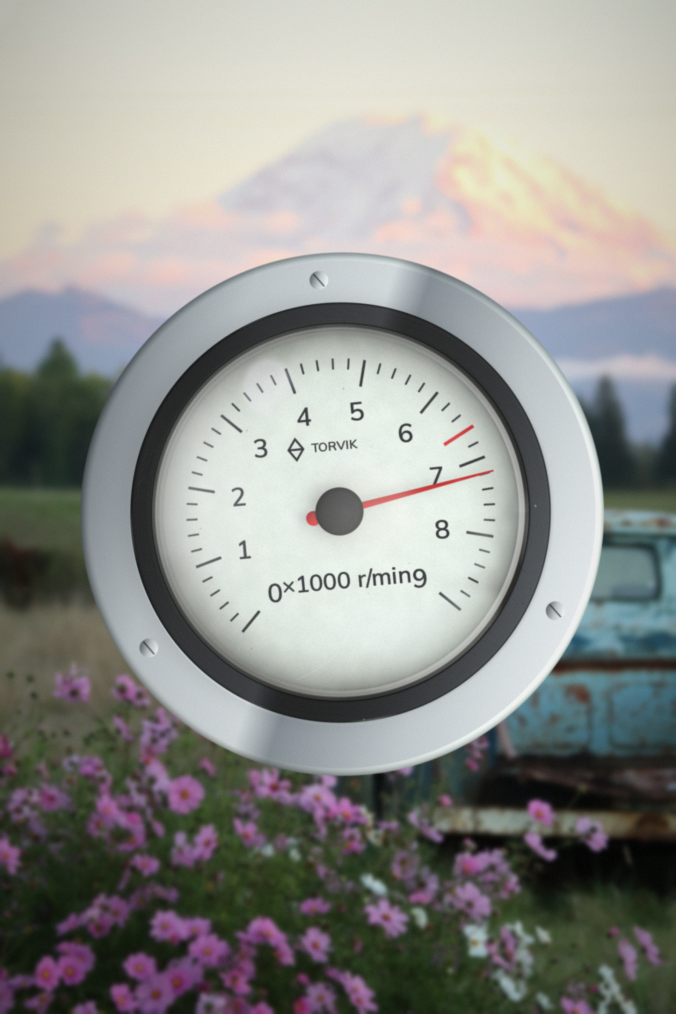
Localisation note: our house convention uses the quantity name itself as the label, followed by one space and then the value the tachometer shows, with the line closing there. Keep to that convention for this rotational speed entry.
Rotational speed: 7200 rpm
